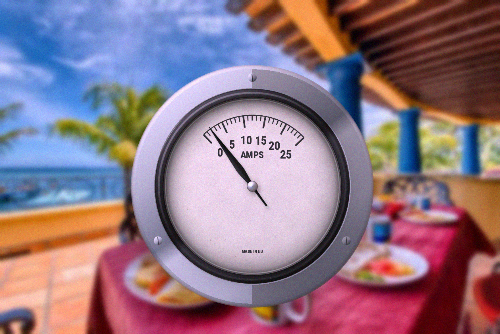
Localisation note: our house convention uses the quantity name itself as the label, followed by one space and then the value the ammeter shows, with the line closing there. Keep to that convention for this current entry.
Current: 2 A
